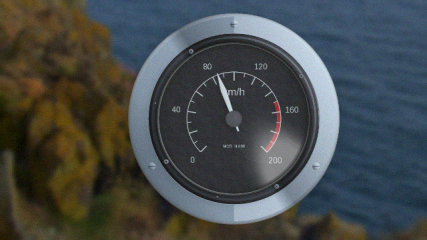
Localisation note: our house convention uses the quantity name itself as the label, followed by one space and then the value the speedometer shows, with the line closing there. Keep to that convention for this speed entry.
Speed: 85 km/h
